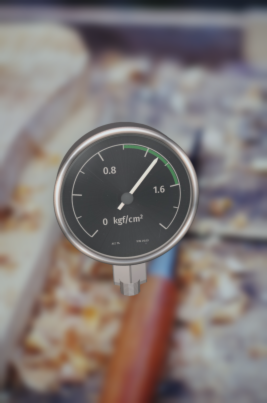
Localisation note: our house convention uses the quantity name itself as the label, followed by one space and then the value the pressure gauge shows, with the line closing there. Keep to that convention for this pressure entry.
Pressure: 1.3 kg/cm²
